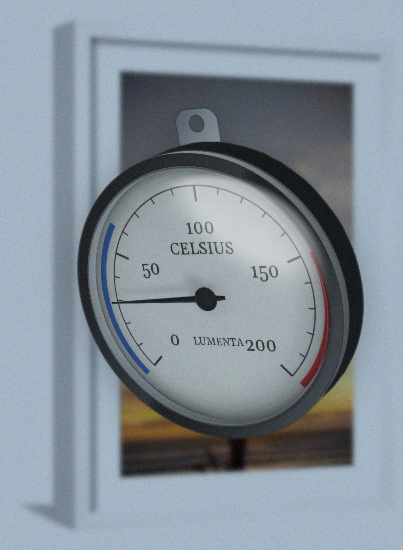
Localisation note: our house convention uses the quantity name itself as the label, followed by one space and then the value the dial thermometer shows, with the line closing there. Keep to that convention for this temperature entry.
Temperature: 30 °C
